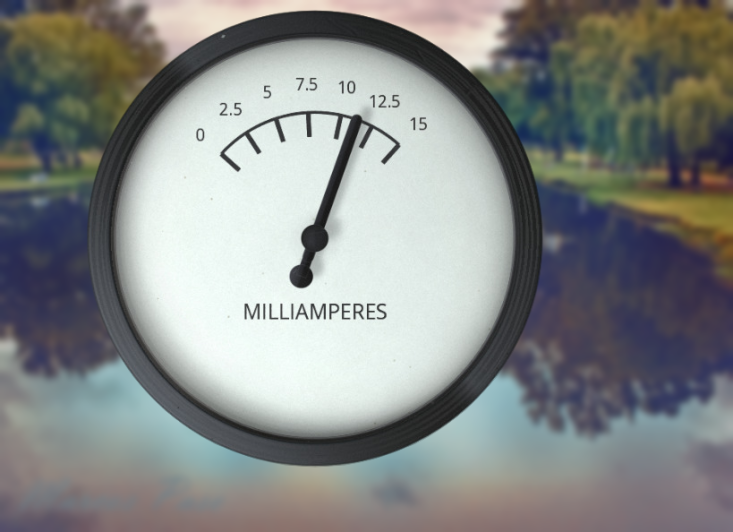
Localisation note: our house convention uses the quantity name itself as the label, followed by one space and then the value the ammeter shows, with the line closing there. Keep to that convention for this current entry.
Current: 11.25 mA
